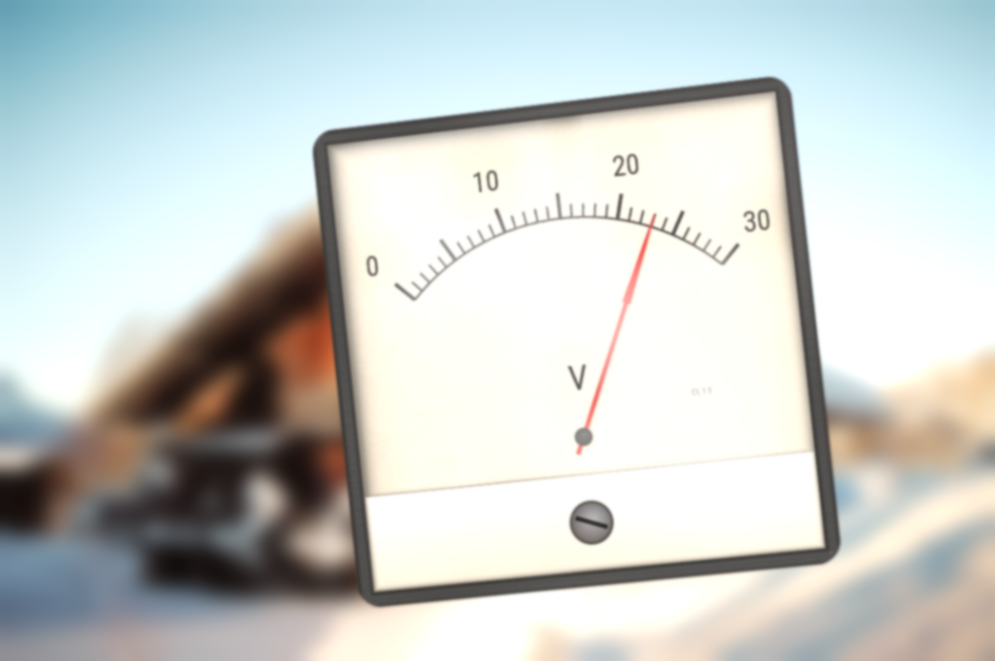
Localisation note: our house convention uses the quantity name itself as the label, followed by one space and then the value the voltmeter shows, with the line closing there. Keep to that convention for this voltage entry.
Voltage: 23 V
